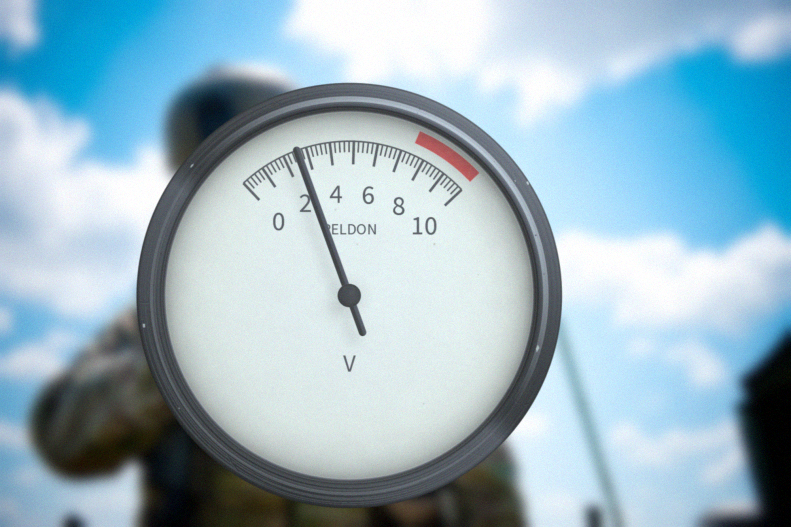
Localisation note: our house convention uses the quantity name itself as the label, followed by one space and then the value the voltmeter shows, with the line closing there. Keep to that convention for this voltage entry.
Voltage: 2.6 V
